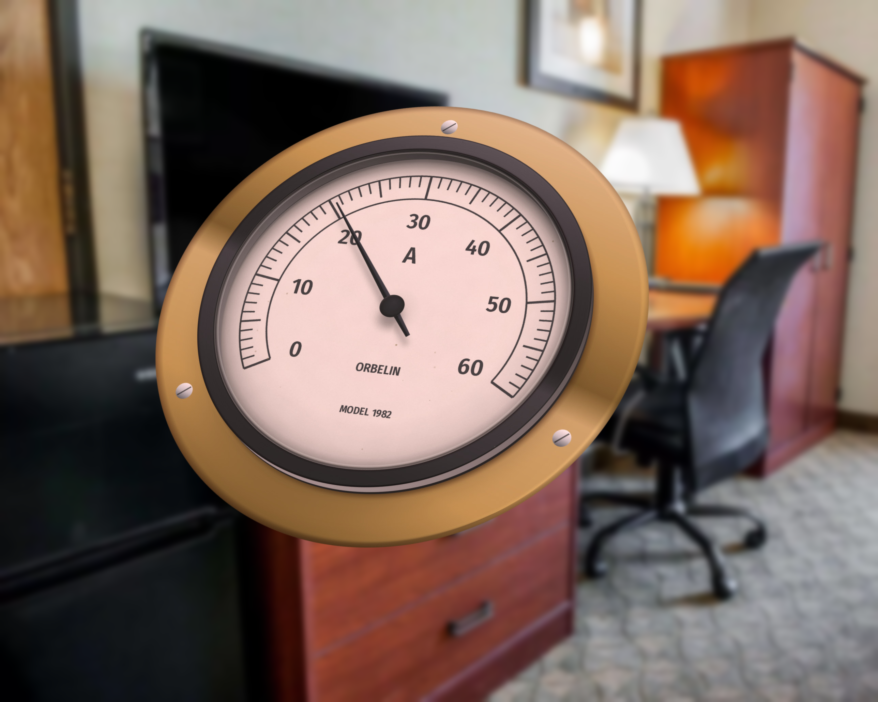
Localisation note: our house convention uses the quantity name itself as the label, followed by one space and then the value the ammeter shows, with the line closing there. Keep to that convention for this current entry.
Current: 20.5 A
